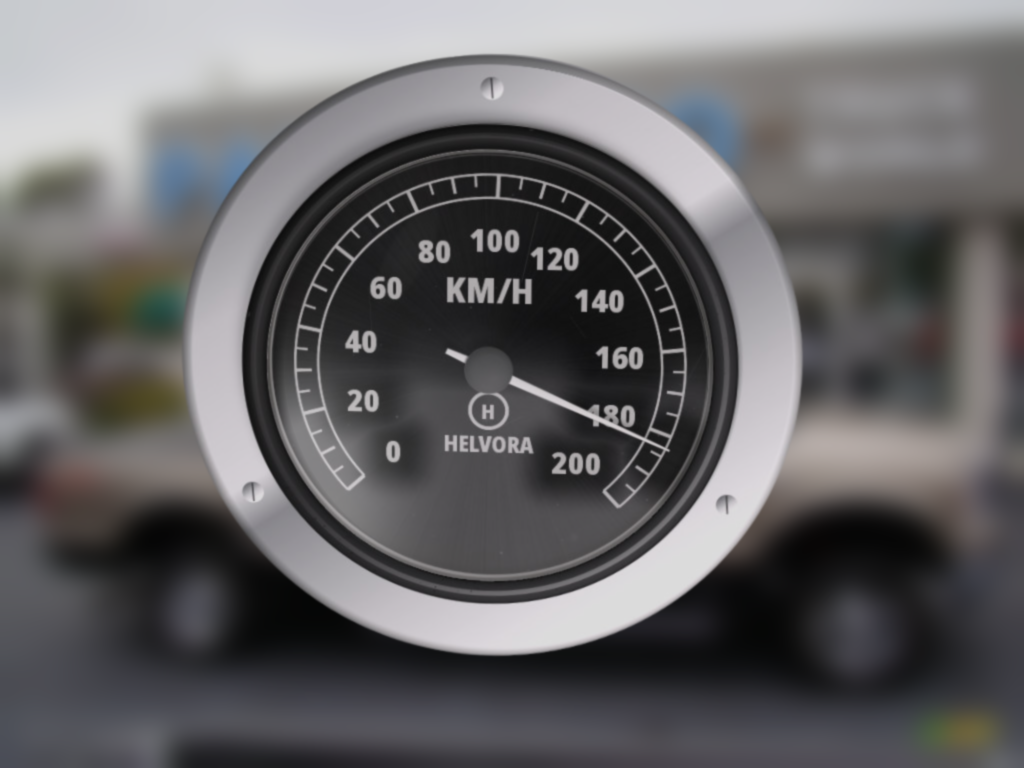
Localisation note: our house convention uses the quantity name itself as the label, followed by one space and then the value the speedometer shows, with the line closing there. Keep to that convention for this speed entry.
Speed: 182.5 km/h
